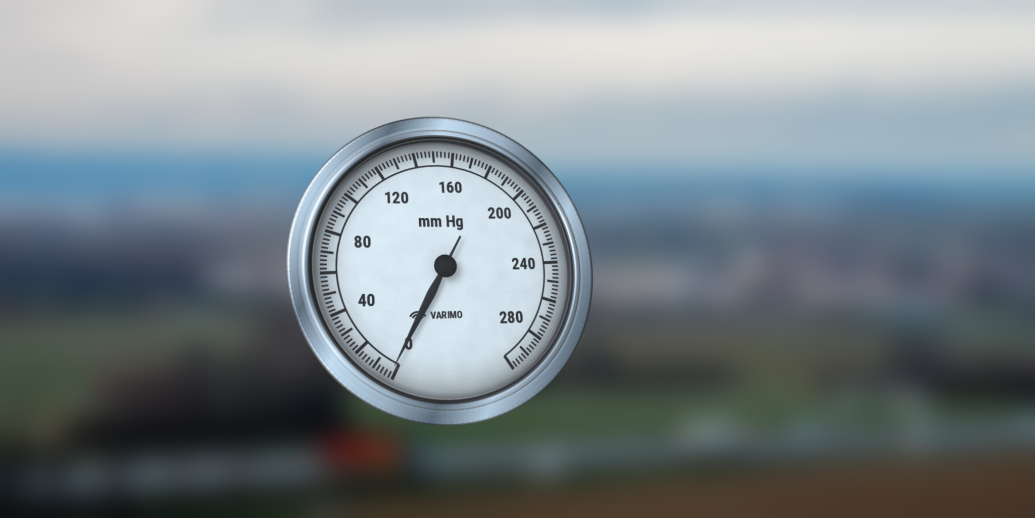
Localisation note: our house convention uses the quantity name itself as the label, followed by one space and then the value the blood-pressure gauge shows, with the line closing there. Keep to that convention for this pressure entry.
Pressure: 2 mmHg
